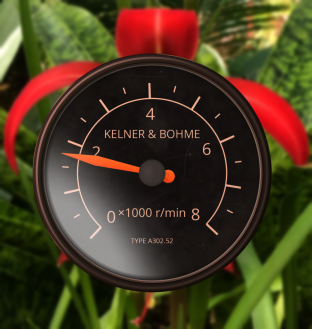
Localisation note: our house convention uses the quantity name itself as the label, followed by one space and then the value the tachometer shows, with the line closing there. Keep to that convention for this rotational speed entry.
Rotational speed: 1750 rpm
